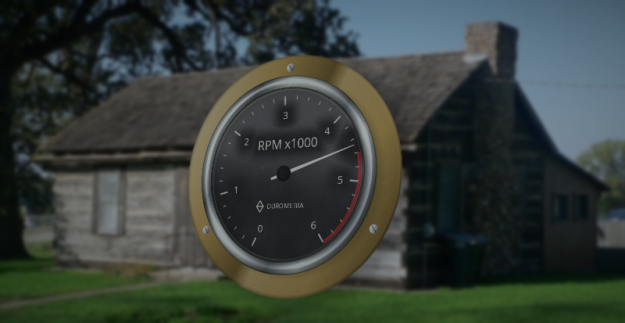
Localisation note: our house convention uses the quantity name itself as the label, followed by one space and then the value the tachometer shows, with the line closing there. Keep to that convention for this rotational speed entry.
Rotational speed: 4500 rpm
